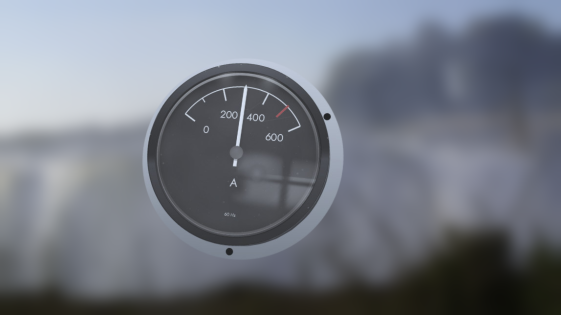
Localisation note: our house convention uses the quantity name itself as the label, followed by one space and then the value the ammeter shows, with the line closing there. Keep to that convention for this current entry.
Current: 300 A
